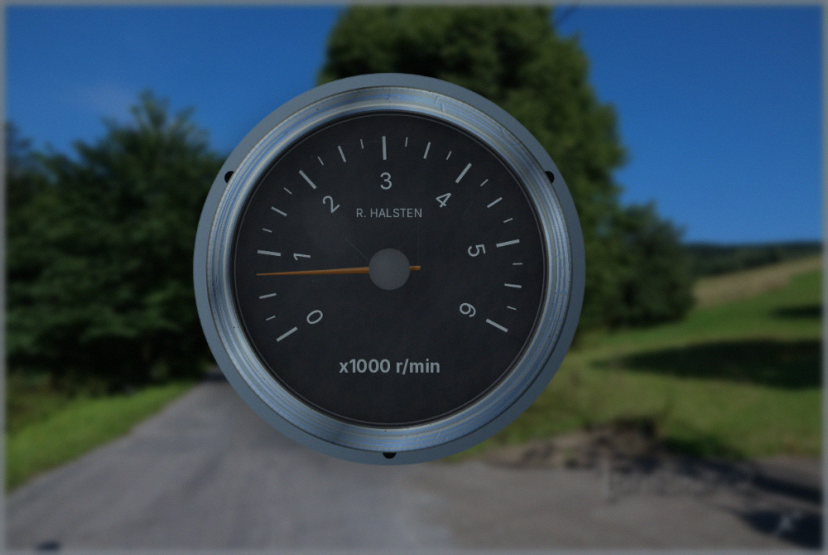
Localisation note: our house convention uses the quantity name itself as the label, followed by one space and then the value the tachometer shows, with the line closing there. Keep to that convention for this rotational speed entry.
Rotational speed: 750 rpm
